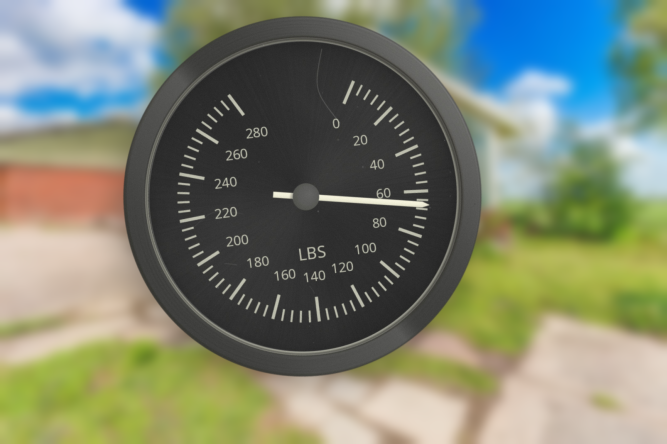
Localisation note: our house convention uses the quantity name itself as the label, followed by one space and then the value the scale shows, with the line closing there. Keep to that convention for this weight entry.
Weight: 66 lb
